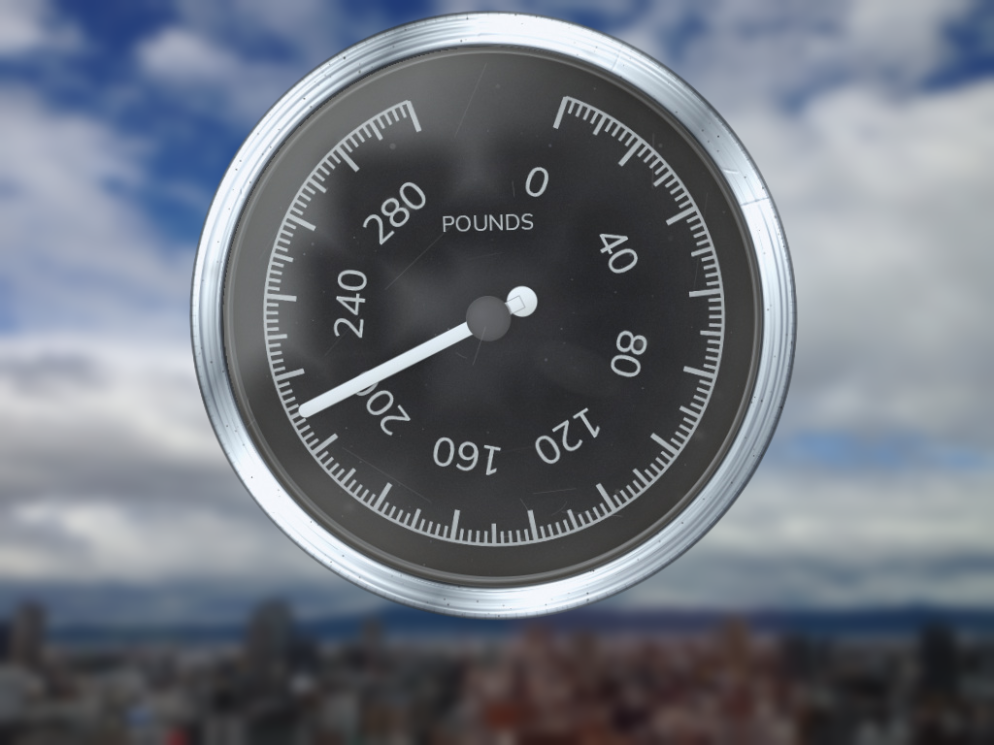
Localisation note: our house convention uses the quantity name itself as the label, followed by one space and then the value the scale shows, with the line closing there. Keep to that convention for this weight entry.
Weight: 210 lb
